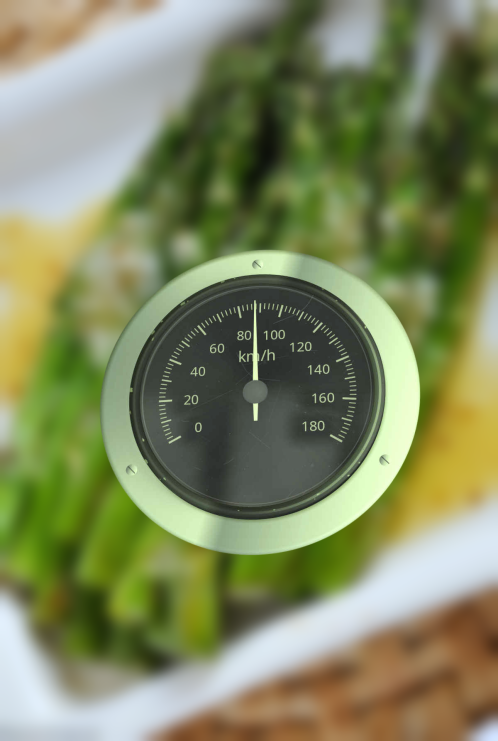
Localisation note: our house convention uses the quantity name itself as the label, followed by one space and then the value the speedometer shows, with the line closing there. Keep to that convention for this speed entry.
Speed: 88 km/h
